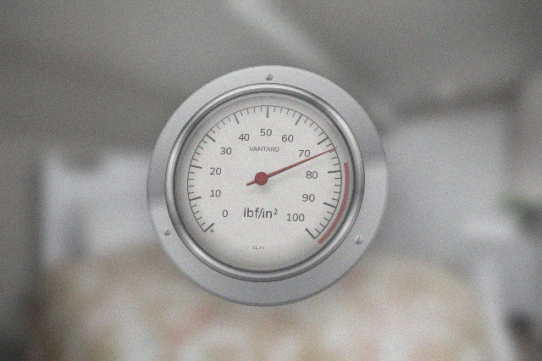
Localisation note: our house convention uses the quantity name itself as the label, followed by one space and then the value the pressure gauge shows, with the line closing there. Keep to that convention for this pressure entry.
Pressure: 74 psi
